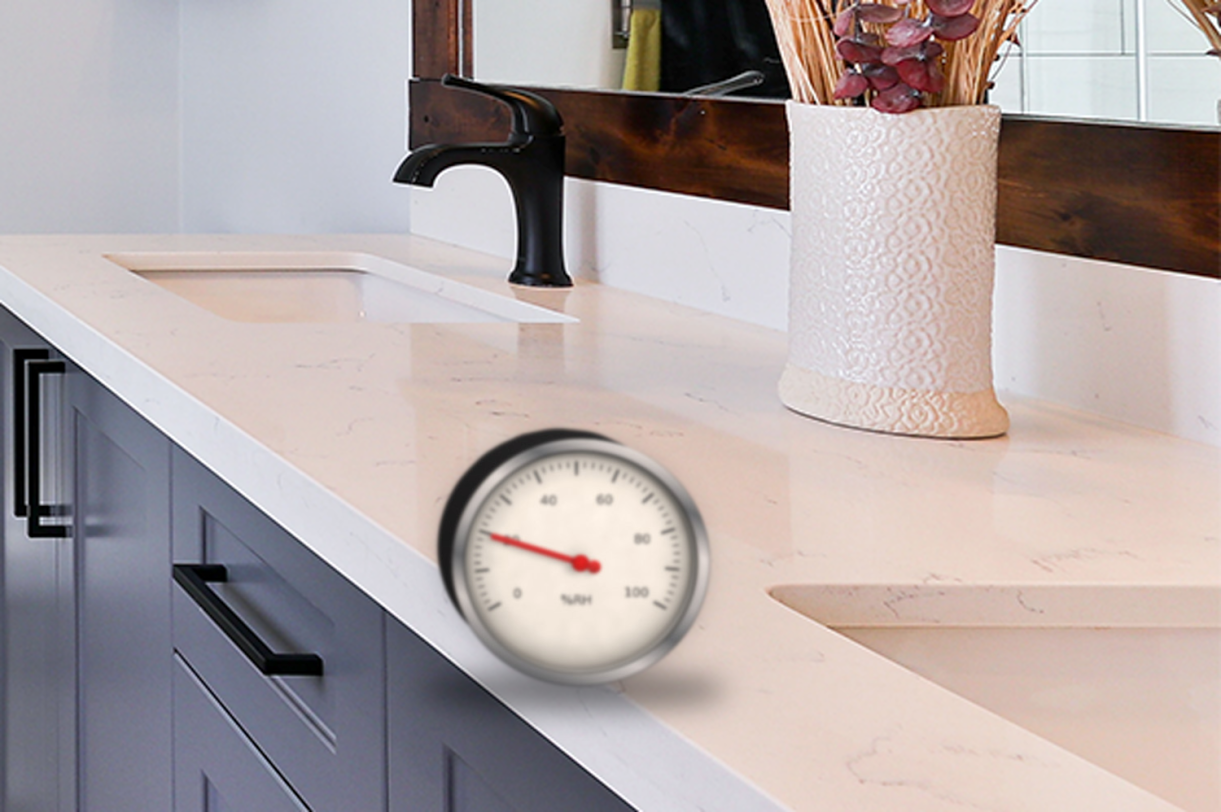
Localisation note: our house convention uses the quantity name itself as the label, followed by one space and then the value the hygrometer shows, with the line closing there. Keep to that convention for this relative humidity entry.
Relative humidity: 20 %
